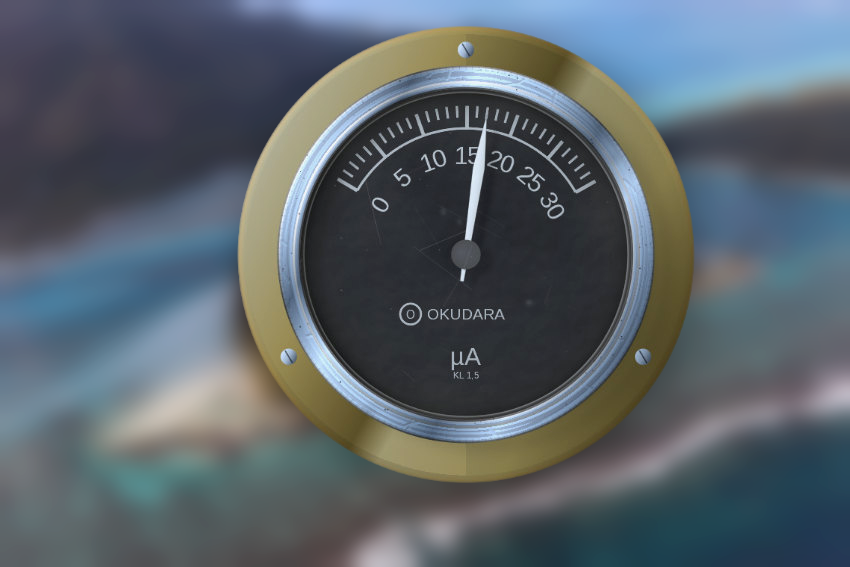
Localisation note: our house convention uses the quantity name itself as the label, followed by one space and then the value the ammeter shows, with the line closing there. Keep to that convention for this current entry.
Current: 17 µA
